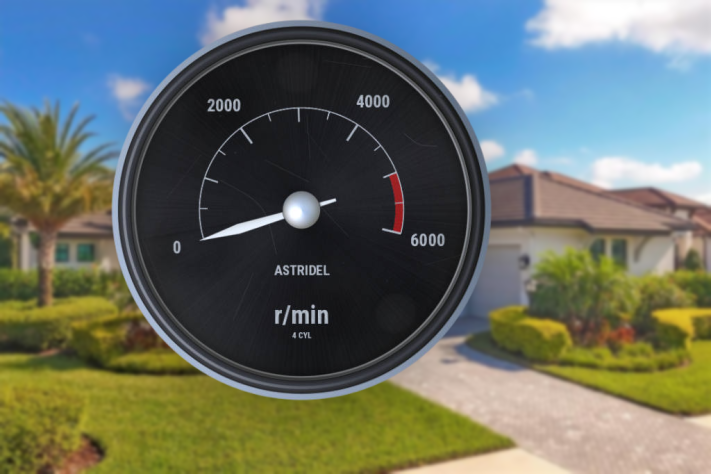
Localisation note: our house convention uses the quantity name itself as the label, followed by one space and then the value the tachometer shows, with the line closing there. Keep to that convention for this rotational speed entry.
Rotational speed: 0 rpm
